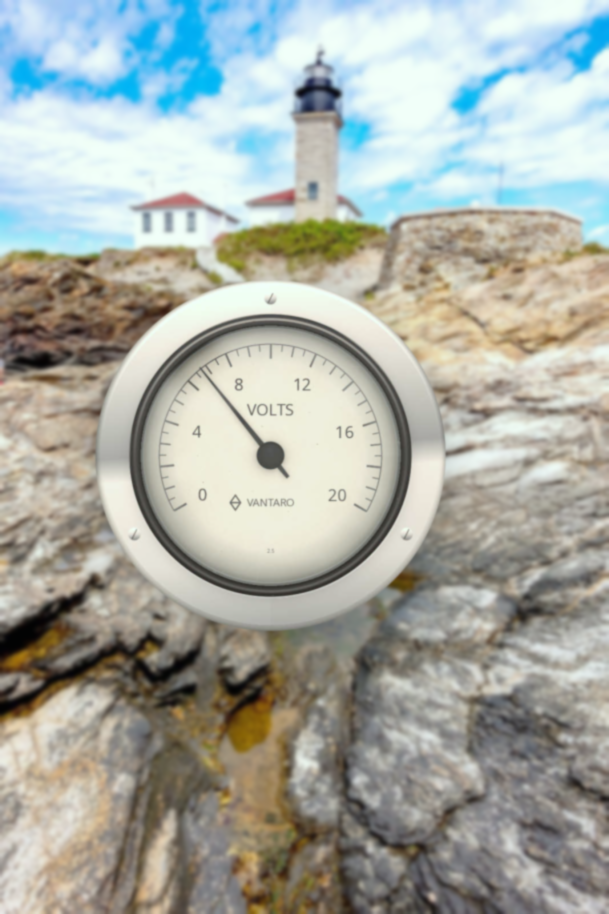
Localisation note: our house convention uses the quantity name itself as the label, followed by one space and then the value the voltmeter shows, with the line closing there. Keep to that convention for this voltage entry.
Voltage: 6.75 V
